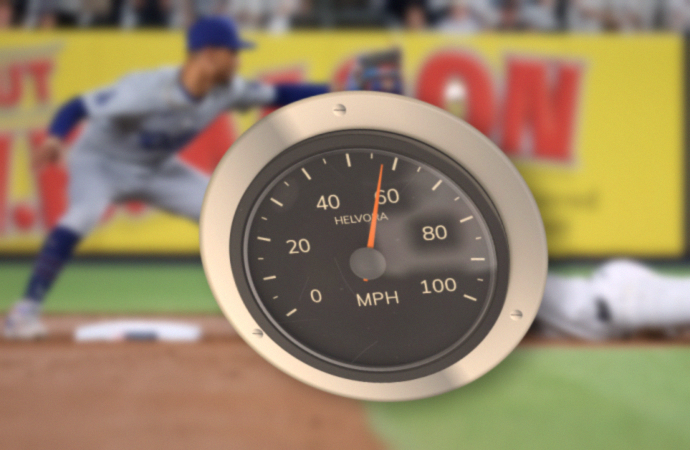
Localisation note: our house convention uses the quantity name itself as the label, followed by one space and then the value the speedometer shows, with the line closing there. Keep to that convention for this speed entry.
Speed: 57.5 mph
